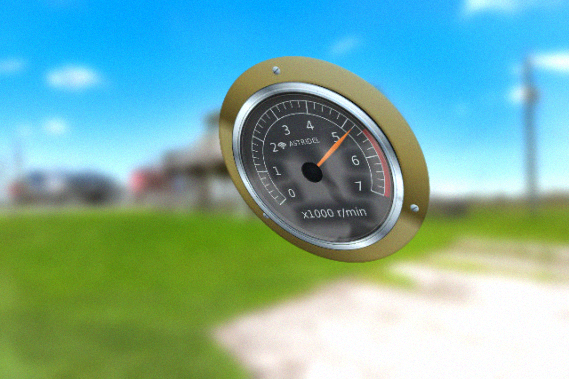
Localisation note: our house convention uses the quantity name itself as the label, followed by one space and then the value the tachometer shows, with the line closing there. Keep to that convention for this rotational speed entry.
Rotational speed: 5200 rpm
